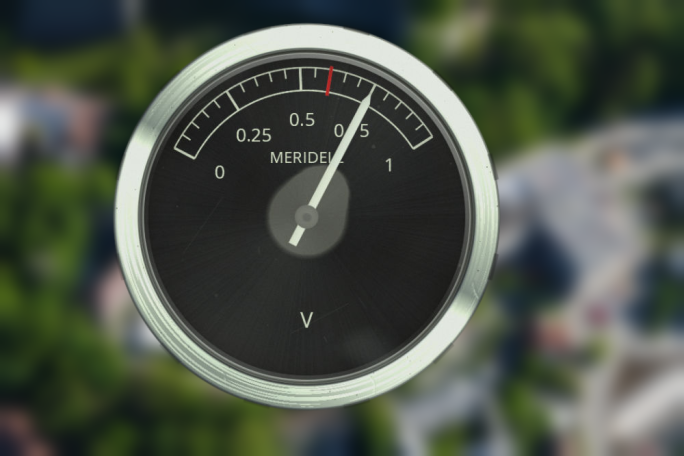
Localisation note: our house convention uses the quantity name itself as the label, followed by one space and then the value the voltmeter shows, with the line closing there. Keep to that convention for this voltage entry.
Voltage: 0.75 V
